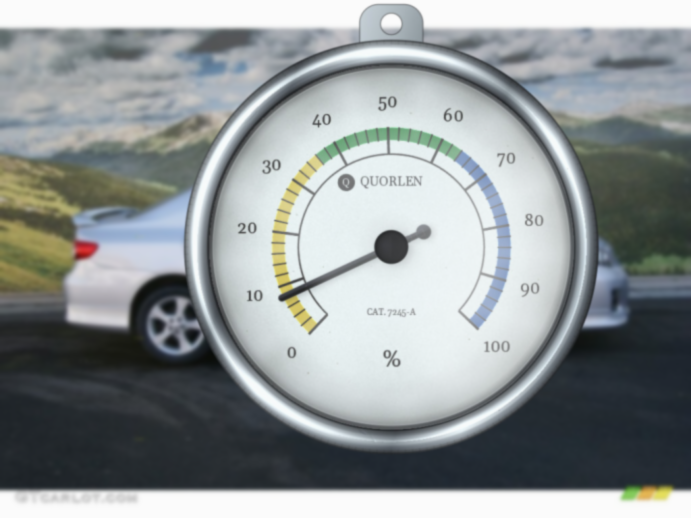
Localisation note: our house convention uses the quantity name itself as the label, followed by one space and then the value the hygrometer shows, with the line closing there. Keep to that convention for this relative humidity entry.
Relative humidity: 8 %
